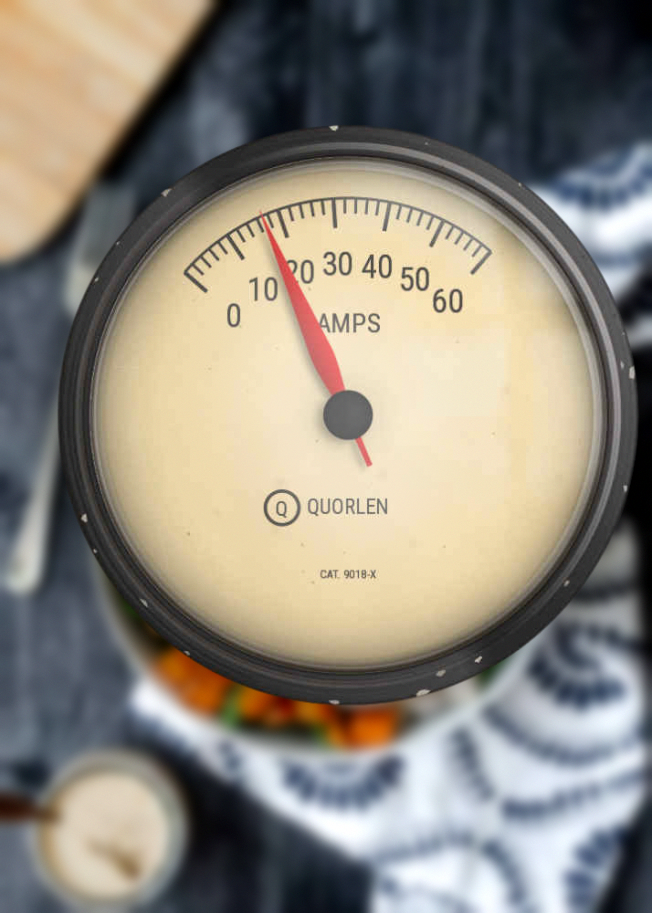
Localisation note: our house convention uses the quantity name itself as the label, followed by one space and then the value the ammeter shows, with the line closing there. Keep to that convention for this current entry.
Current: 17 A
